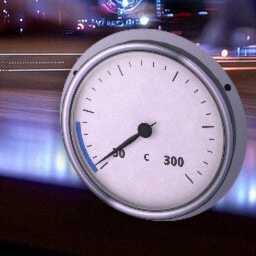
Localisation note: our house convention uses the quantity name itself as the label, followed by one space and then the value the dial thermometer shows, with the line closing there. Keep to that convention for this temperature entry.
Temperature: 55 °C
